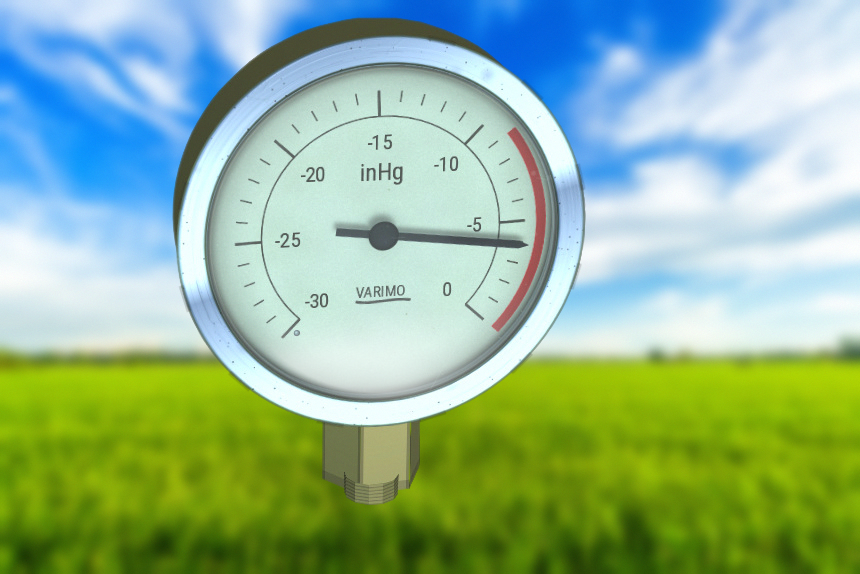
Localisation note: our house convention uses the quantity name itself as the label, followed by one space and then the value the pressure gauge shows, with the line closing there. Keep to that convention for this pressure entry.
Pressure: -4 inHg
